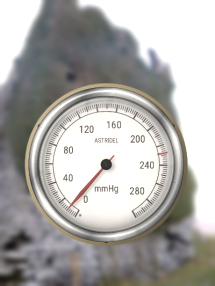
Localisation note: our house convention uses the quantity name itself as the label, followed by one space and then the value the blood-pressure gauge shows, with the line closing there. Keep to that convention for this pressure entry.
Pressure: 10 mmHg
